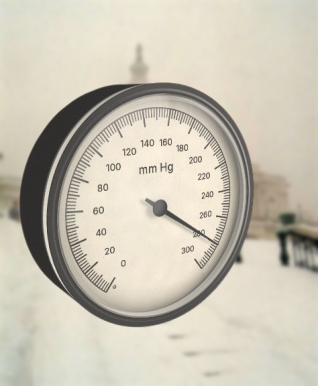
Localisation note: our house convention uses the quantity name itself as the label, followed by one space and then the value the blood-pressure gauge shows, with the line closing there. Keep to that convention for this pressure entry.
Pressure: 280 mmHg
